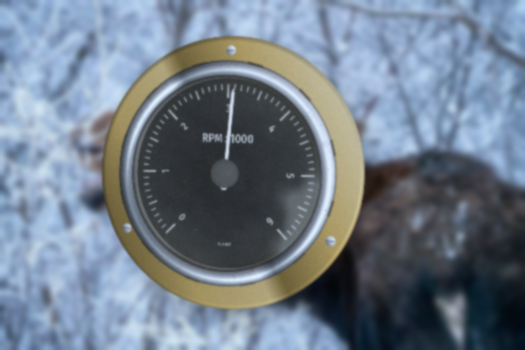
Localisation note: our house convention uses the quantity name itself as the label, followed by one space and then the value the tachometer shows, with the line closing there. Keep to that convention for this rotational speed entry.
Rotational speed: 3100 rpm
